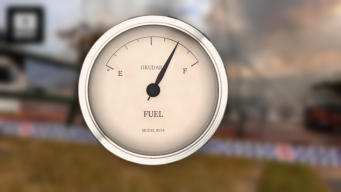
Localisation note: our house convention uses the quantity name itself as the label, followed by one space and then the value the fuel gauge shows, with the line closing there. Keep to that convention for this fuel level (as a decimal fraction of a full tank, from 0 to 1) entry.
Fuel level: 0.75
